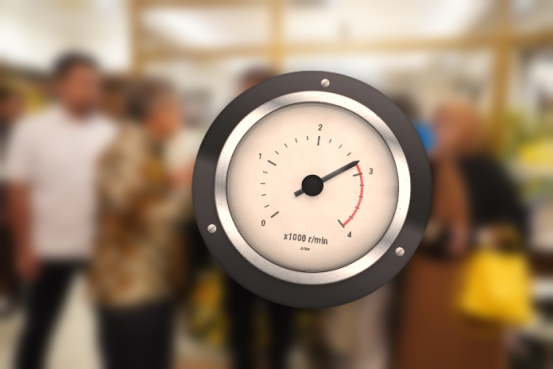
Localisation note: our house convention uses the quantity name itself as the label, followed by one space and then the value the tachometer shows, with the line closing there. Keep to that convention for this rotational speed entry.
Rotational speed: 2800 rpm
